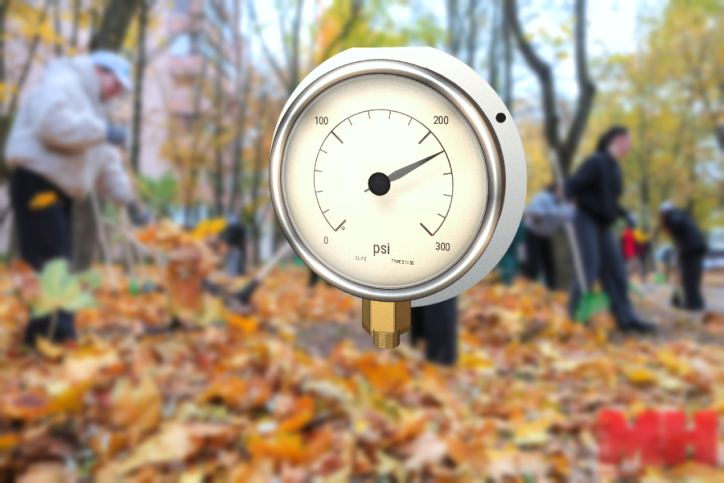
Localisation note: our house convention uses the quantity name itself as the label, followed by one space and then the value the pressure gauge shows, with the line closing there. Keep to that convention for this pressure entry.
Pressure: 220 psi
